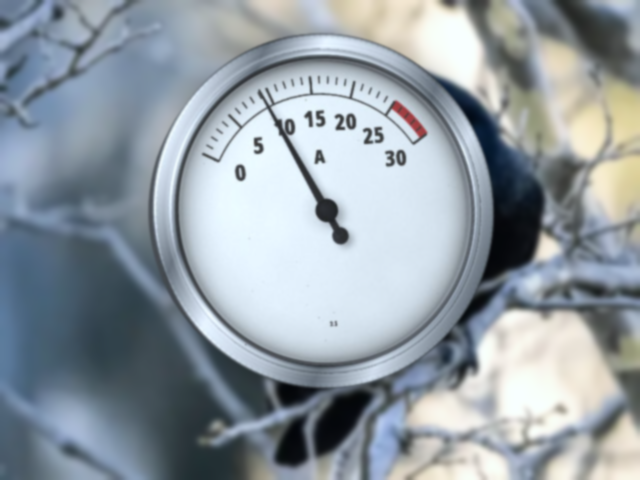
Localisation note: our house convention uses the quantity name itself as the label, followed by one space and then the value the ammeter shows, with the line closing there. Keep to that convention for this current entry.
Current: 9 A
